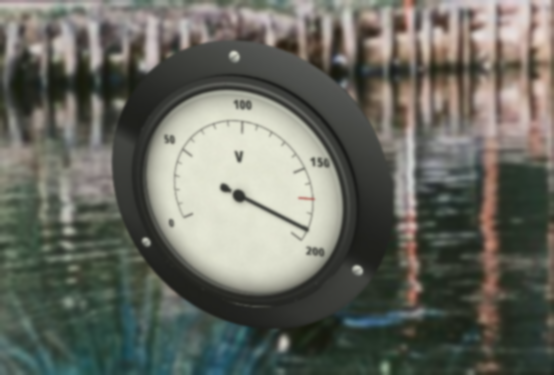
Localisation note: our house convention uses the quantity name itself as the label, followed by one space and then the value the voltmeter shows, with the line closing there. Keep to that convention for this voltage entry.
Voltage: 190 V
